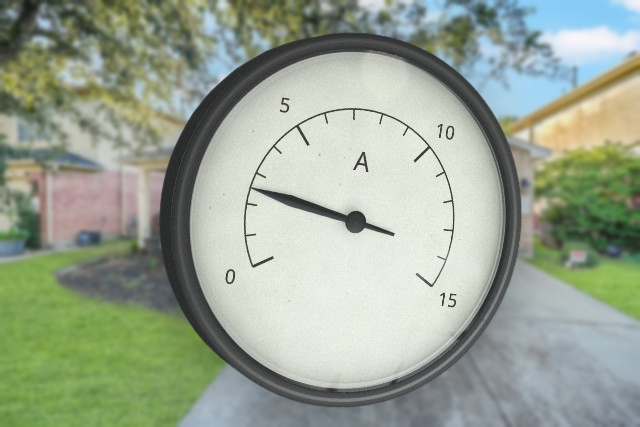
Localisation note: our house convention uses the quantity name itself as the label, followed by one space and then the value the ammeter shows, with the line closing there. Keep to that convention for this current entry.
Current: 2.5 A
